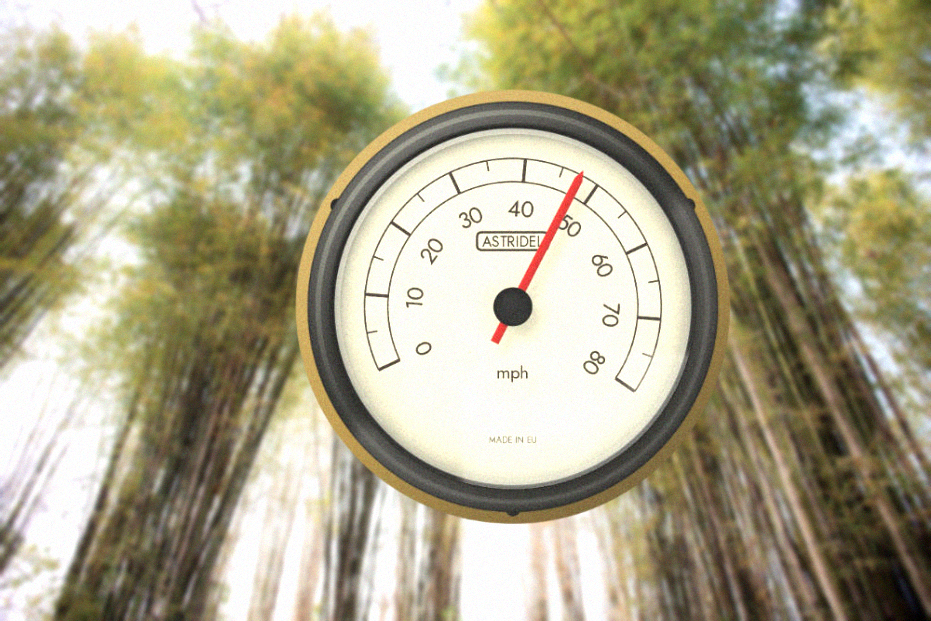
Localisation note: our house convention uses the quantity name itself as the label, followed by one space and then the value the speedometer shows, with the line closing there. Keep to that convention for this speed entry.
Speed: 47.5 mph
